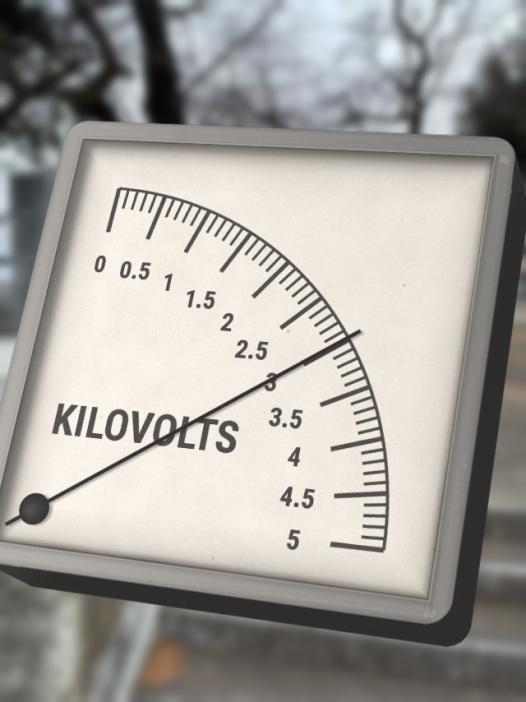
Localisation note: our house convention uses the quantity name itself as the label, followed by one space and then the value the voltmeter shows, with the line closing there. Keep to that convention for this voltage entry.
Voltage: 3 kV
